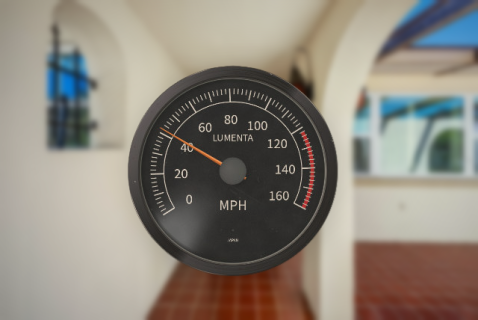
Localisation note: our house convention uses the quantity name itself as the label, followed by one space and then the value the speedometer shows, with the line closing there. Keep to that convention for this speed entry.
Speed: 42 mph
